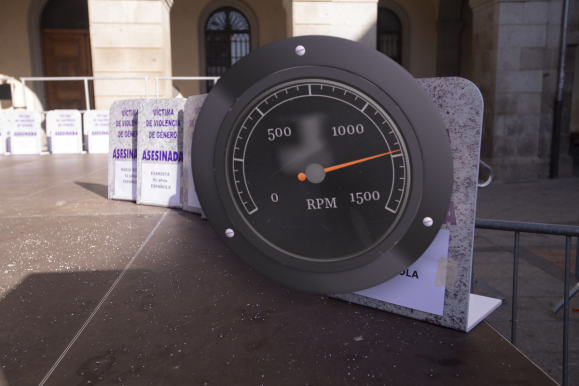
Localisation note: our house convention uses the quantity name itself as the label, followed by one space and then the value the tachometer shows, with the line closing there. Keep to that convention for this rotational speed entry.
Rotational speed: 1225 rpm
